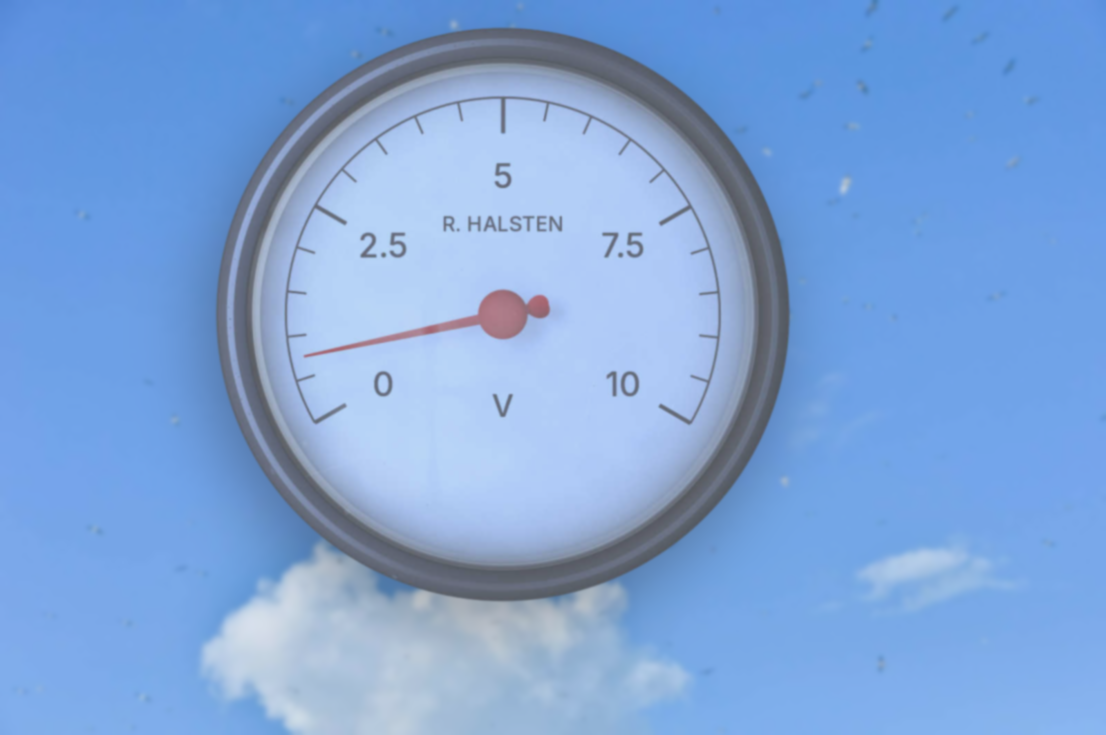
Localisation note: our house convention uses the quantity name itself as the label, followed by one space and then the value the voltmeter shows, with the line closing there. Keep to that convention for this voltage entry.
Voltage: 0.75 V
